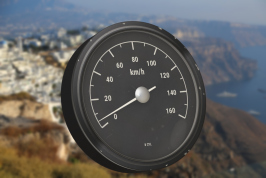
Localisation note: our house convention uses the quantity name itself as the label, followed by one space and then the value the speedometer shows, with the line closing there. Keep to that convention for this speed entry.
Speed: 5 km/h
